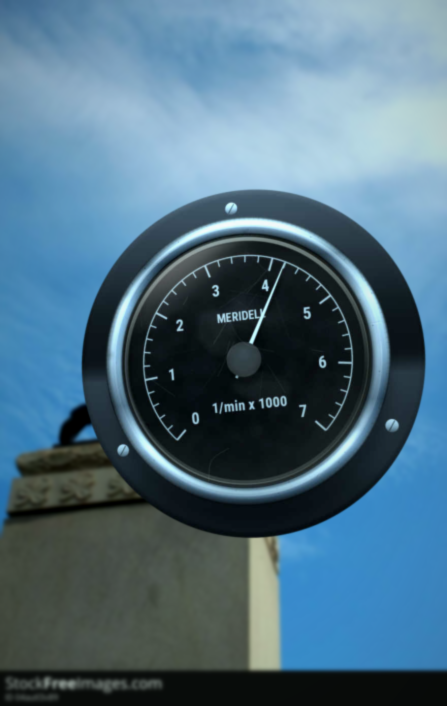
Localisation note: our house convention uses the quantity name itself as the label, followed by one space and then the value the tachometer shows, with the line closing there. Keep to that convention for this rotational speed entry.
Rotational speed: 4200 rpm
